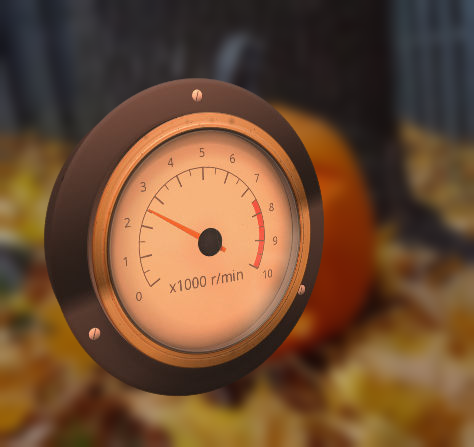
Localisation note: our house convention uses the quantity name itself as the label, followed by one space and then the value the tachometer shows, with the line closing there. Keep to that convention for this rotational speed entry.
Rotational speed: 2500 rpm
